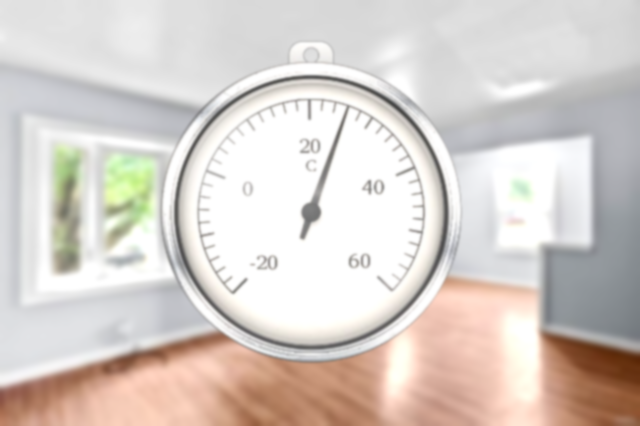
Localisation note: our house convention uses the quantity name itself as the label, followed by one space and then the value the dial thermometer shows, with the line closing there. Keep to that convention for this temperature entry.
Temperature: 26 °C
